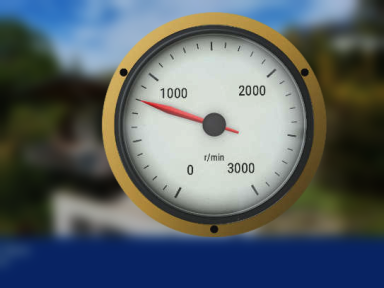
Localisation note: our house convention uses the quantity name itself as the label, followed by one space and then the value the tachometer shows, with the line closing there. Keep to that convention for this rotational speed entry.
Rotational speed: 800 rpm
